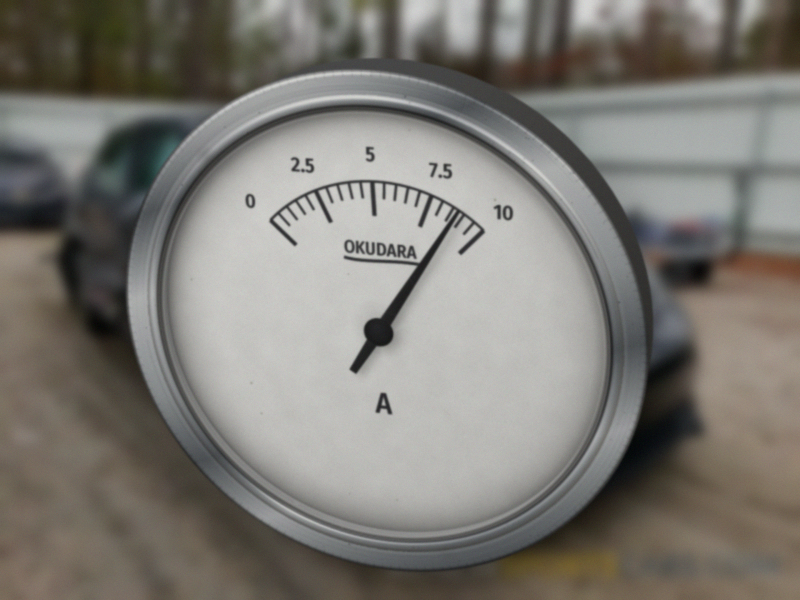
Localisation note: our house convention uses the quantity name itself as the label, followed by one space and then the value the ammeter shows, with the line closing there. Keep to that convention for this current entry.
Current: 8.75 A
